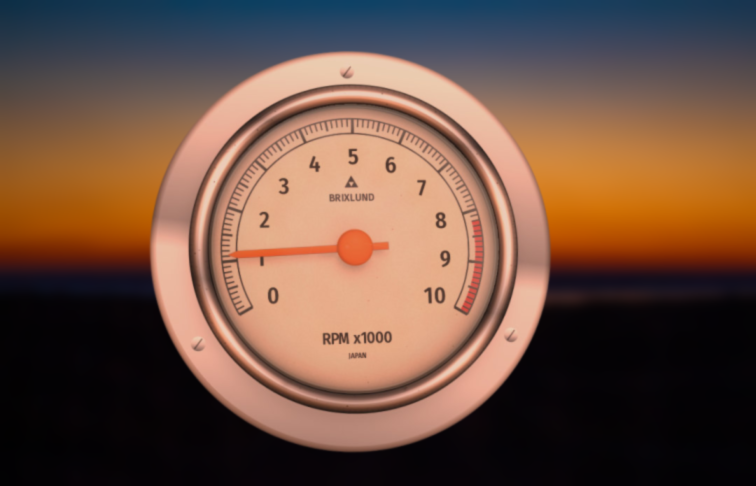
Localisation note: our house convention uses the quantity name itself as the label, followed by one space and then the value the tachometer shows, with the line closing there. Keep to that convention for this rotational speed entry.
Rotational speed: 1100 rpm
